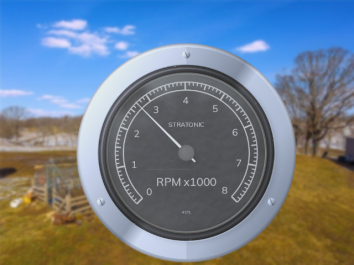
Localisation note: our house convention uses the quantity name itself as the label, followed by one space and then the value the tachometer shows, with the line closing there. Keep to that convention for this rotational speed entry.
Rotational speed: 2700 rpm
